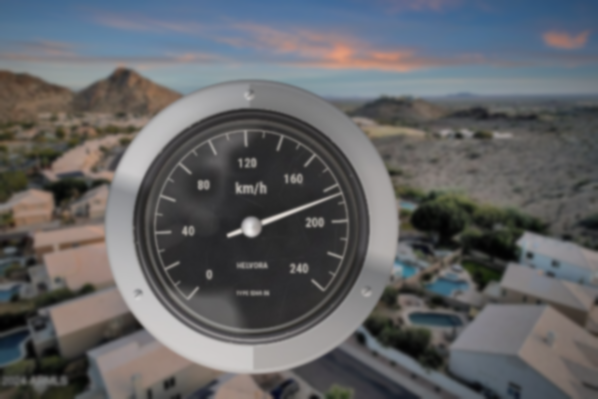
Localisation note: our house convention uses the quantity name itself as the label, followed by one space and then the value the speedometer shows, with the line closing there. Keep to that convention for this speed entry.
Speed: 185 km/h
